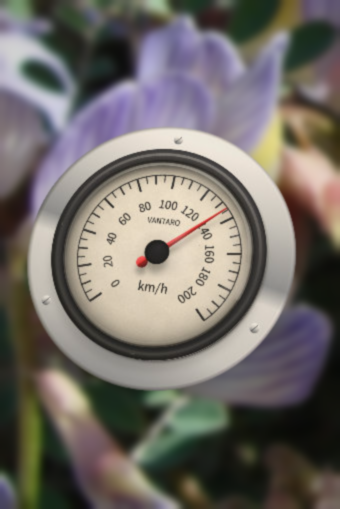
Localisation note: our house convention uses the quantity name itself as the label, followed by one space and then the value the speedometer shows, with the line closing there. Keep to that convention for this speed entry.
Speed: 135 km/h
